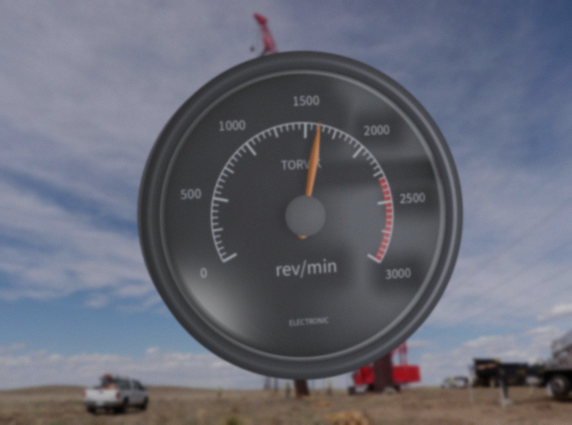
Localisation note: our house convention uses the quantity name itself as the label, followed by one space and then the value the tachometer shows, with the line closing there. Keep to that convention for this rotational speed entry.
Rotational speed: 1600 rpm
